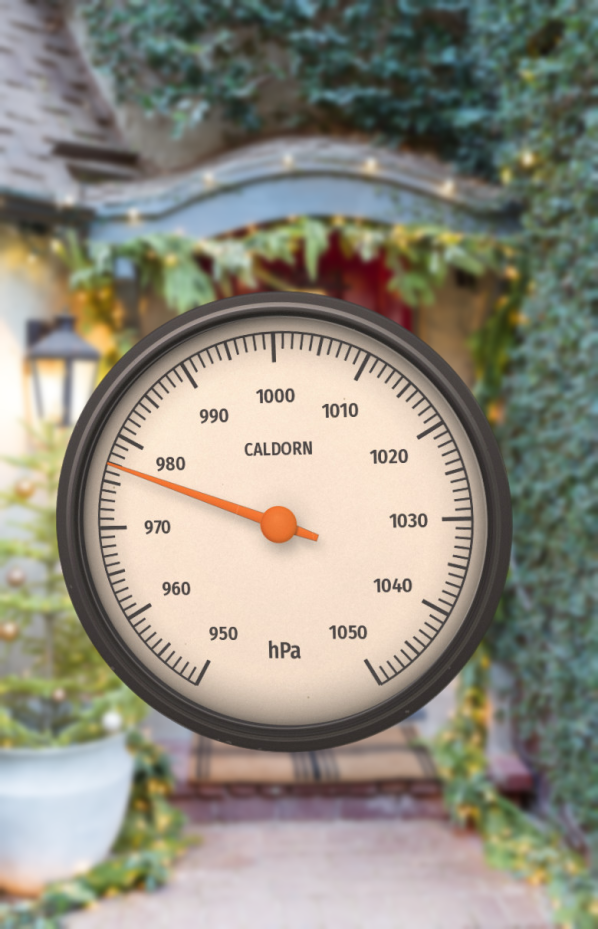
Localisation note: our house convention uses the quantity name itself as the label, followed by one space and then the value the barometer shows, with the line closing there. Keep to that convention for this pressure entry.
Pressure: 977 hPa
